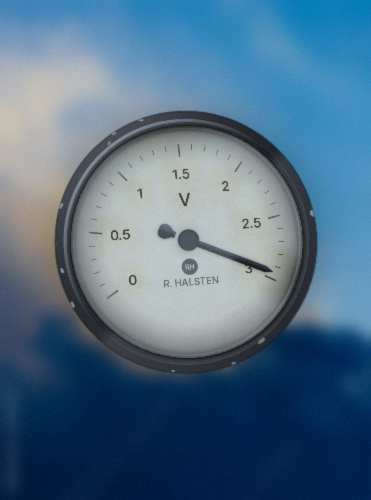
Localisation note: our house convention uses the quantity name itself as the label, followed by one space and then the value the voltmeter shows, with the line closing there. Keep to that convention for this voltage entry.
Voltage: 2.95 V
